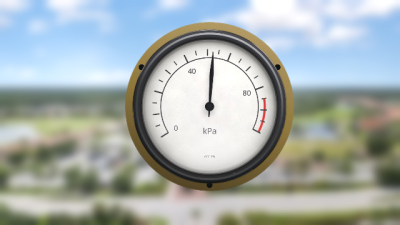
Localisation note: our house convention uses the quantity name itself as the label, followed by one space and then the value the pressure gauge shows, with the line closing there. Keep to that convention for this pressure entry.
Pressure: 52.5 kPa
